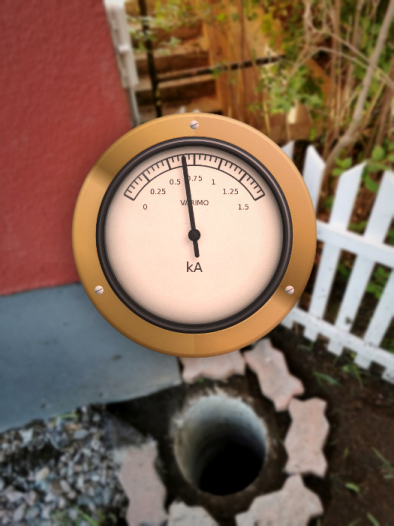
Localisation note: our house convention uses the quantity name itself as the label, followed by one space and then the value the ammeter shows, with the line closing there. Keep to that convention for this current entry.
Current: 0.65 kA
